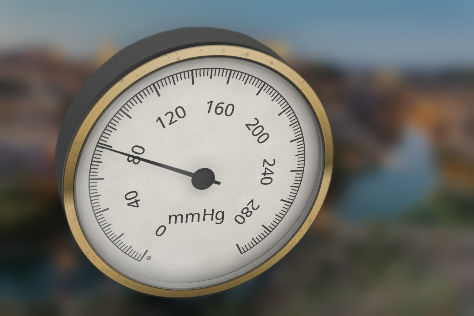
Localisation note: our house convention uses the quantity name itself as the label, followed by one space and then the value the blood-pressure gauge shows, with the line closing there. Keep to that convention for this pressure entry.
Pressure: 80 mmHg
